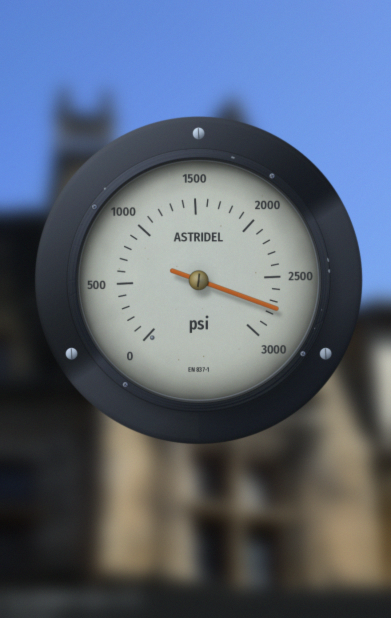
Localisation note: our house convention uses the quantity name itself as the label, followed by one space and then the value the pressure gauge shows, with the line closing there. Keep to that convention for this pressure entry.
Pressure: 2750 psi
